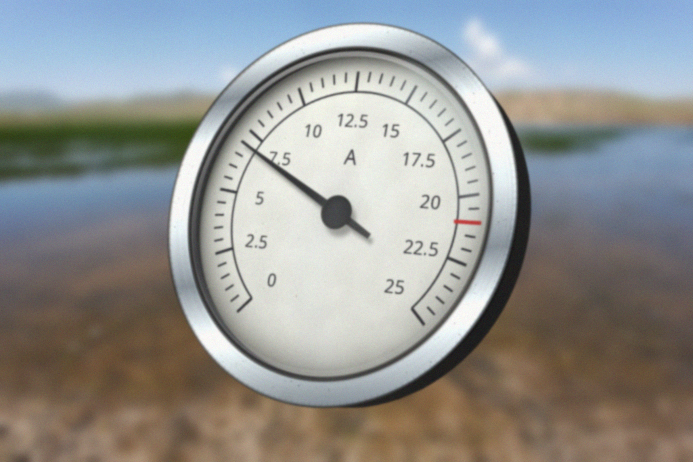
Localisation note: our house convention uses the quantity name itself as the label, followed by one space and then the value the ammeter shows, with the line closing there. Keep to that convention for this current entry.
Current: 7 A
